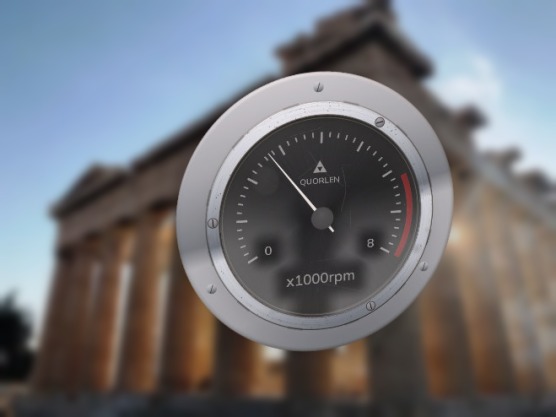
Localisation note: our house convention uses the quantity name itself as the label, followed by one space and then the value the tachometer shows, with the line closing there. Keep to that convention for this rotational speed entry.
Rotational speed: 2700 rpm
